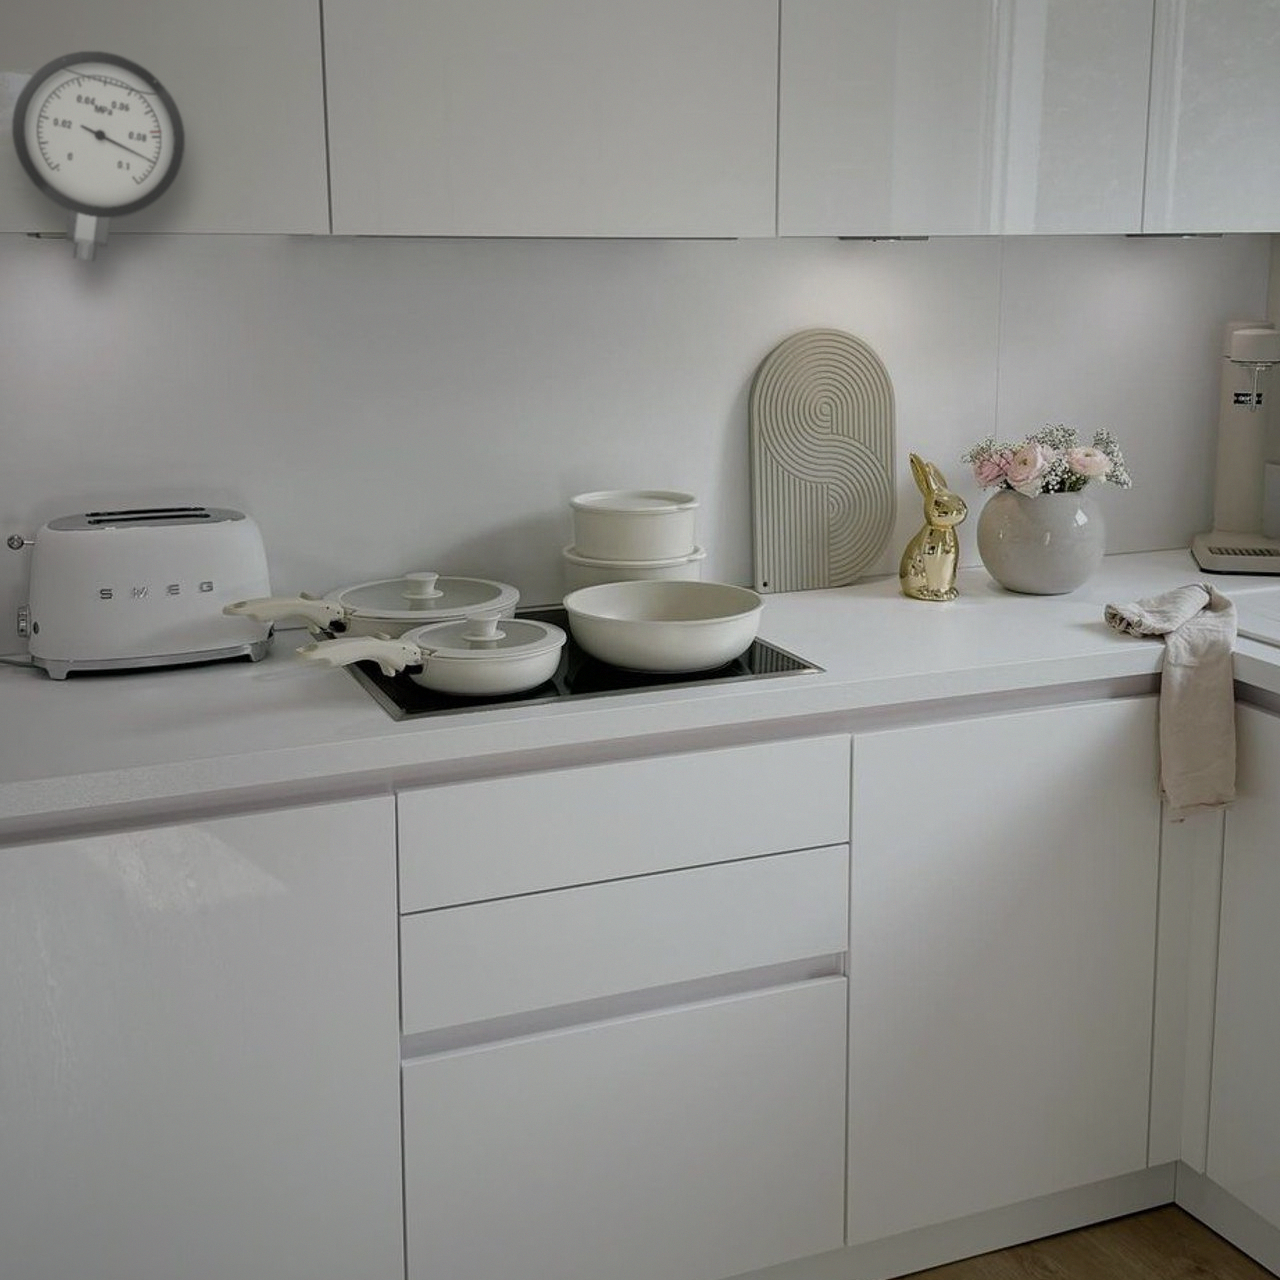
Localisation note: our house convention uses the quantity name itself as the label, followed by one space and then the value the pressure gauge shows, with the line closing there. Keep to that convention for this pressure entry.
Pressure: 0.09 MPa
